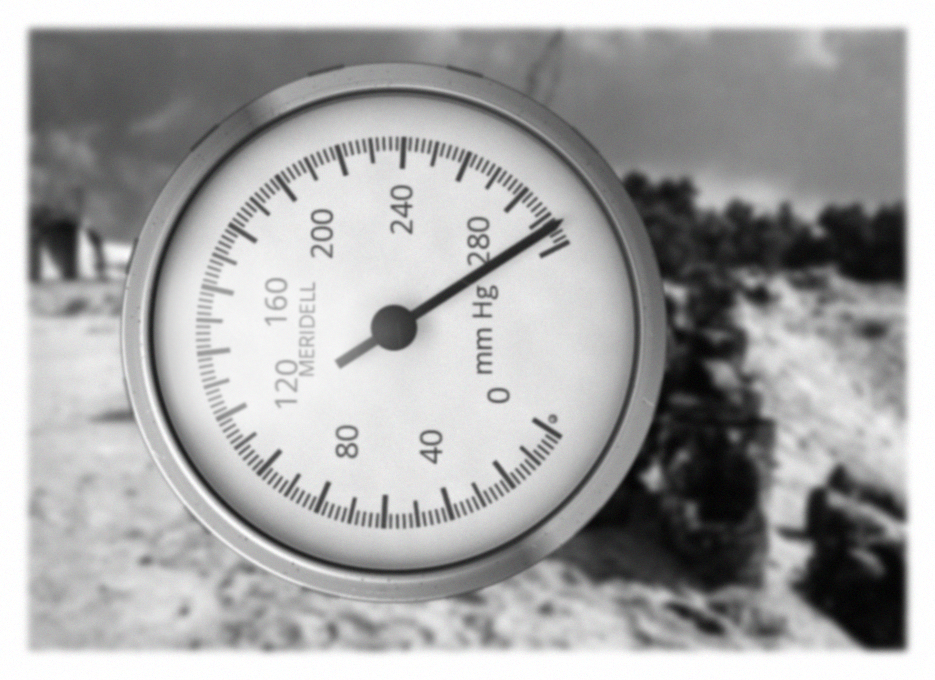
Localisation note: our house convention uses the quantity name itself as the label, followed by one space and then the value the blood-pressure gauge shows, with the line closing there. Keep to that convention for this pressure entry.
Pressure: 294 mmHg
